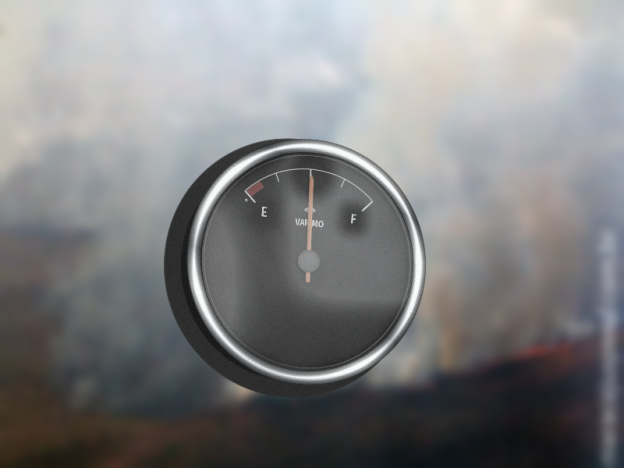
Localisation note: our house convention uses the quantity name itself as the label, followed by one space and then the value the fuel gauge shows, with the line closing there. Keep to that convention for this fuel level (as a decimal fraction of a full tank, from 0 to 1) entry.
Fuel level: 0.5
